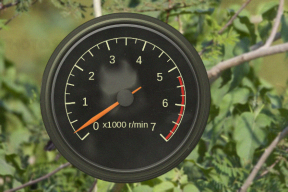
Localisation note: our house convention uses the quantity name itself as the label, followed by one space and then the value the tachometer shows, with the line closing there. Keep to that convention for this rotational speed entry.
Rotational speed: 250 rpm
